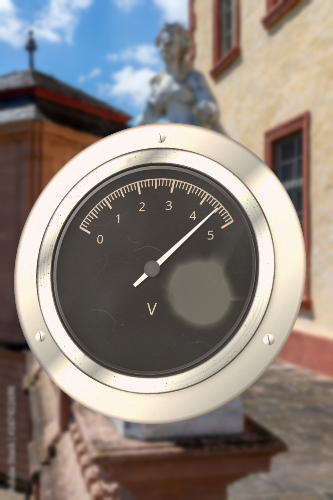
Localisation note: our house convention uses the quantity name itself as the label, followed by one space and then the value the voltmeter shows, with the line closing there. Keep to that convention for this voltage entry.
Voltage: 4.5 V
